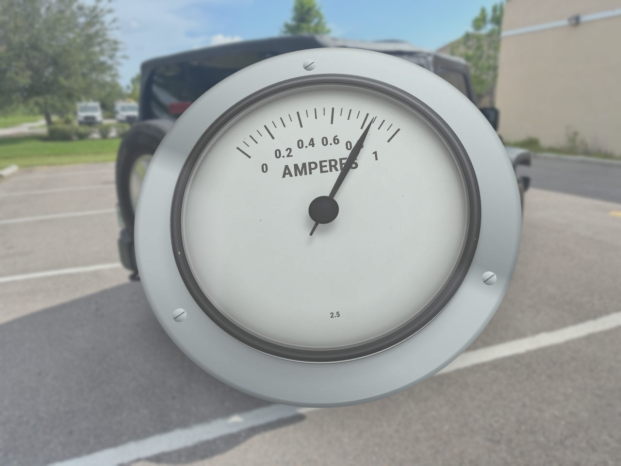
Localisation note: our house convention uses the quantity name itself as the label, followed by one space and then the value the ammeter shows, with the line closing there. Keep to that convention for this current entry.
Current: 0.85 A
